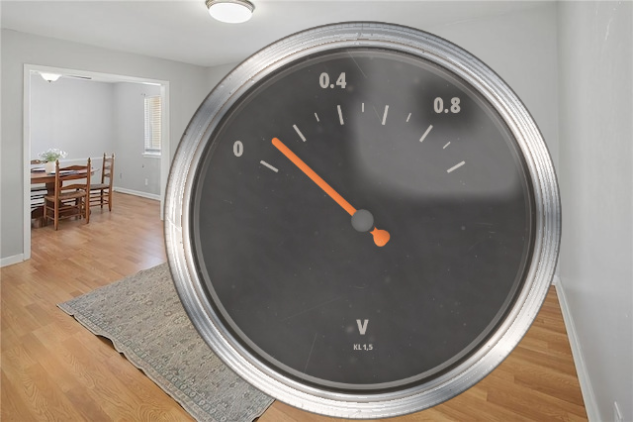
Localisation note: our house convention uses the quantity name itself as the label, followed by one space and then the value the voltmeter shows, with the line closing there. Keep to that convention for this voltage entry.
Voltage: 0.1 V
